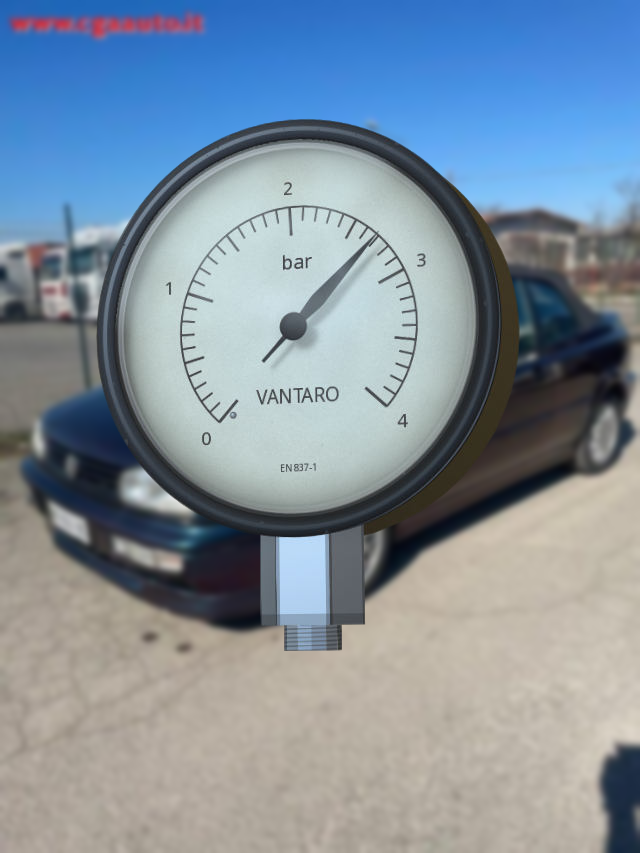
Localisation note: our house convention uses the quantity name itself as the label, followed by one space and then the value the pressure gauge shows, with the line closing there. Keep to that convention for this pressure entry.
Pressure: 2.7 bar
